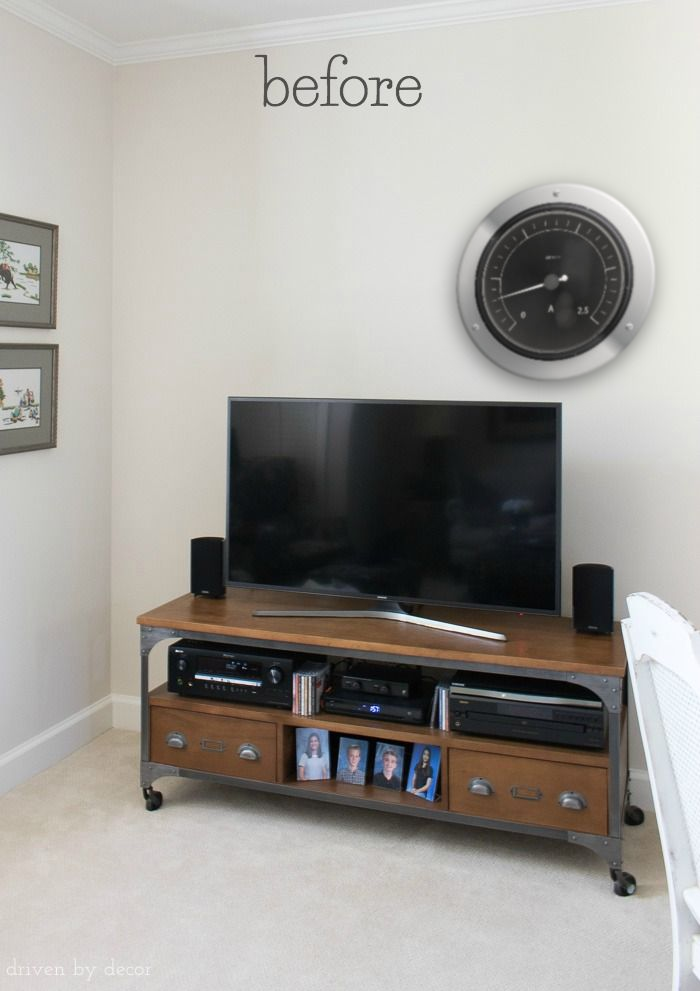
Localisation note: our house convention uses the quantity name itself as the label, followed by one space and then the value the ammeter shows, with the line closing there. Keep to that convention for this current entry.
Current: 0.3 A
